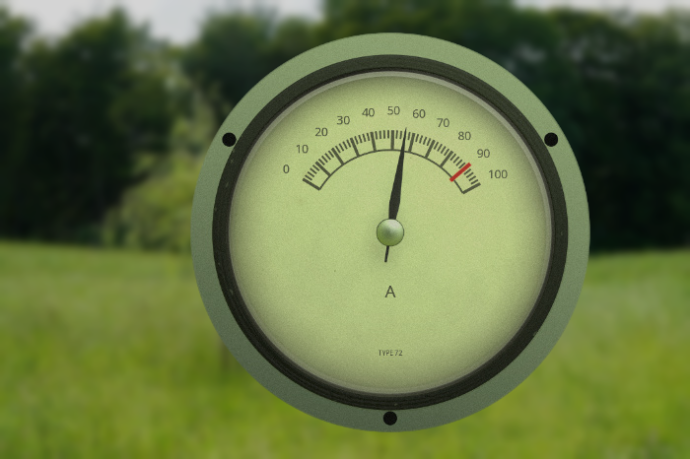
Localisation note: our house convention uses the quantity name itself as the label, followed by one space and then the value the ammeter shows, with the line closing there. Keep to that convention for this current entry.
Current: 56 A
